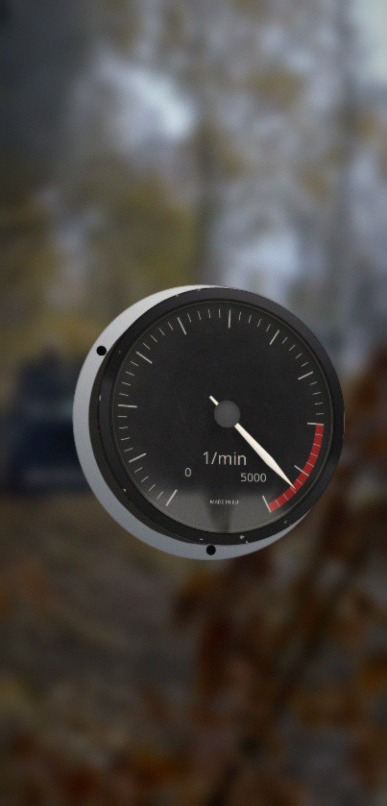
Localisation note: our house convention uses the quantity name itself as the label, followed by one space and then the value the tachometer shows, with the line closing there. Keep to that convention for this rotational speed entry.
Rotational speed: 4700 rpm
